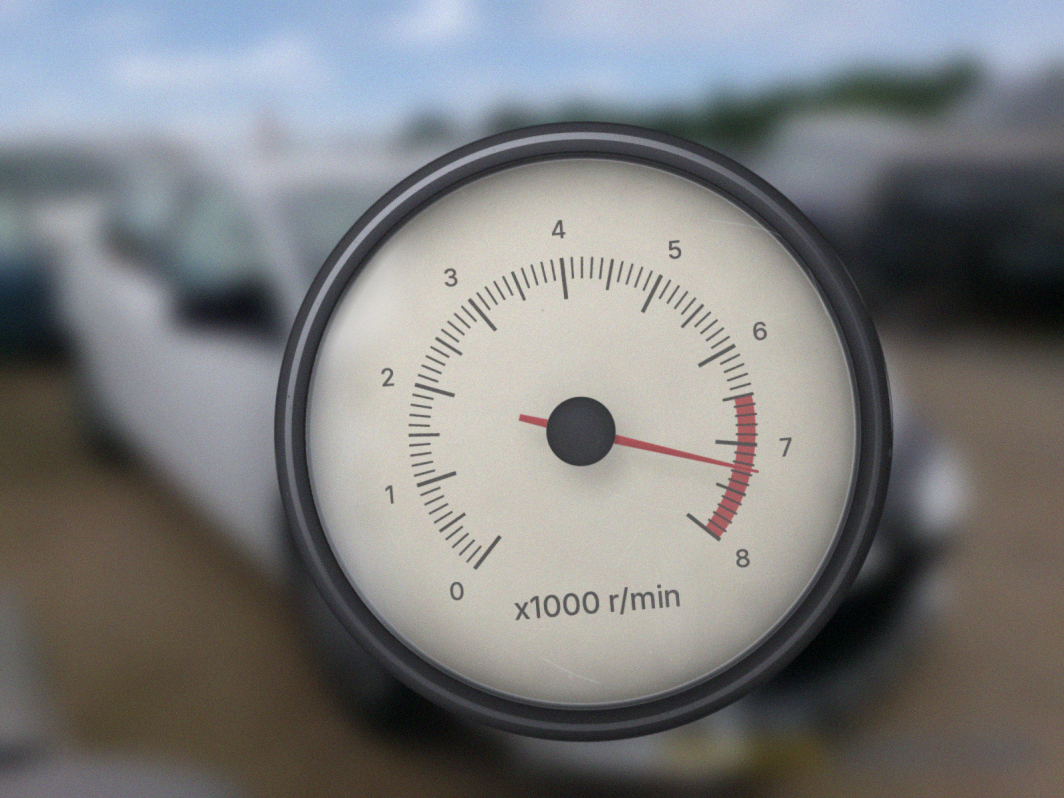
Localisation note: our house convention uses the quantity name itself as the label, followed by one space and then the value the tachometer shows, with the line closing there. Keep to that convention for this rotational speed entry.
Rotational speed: 7250 rpm
